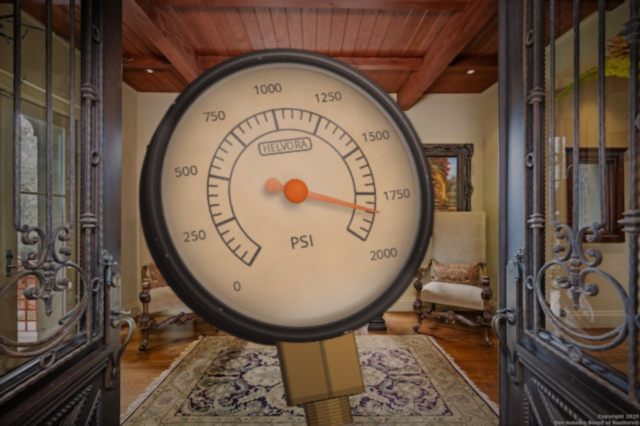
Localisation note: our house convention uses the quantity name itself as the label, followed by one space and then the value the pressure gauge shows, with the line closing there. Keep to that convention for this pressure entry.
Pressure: 1850 psi
